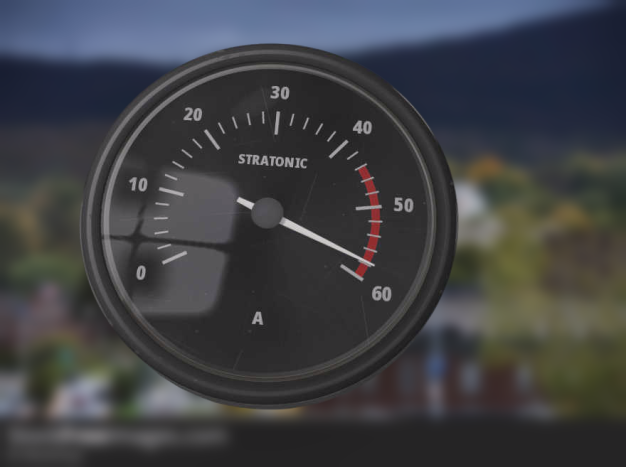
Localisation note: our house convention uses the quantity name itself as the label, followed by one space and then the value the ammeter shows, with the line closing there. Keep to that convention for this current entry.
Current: 58 A
